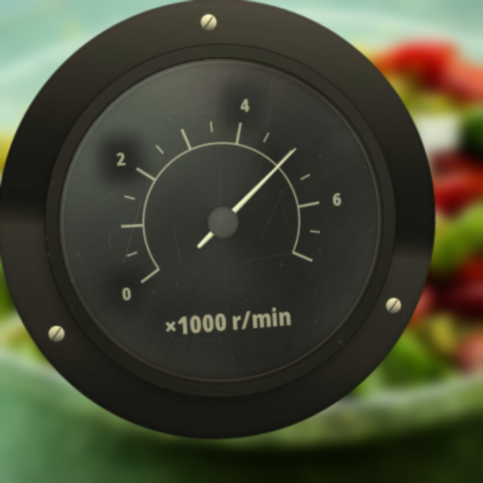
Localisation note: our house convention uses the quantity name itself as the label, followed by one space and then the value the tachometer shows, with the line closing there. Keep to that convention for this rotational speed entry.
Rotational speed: 5000 rpm
